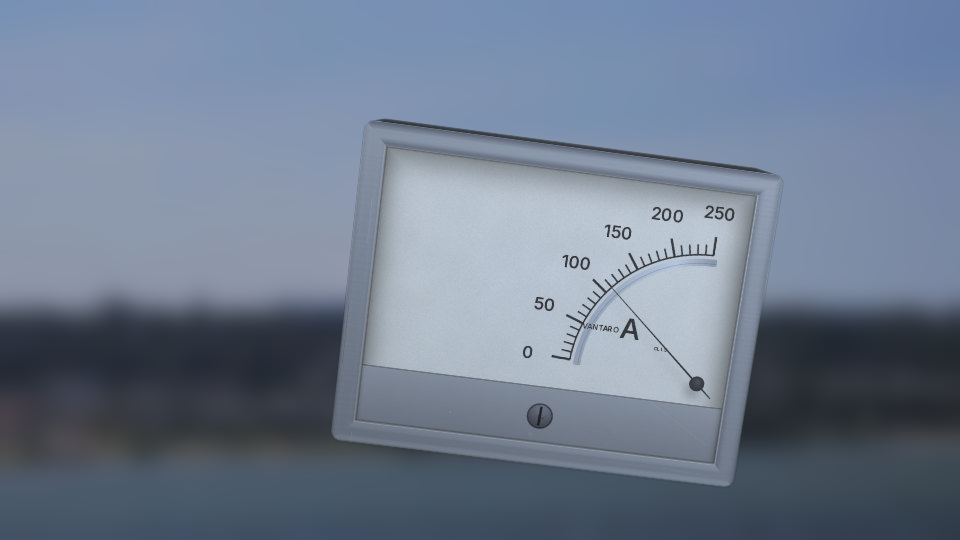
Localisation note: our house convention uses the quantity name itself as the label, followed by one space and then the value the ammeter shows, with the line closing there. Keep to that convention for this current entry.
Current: 110 A
